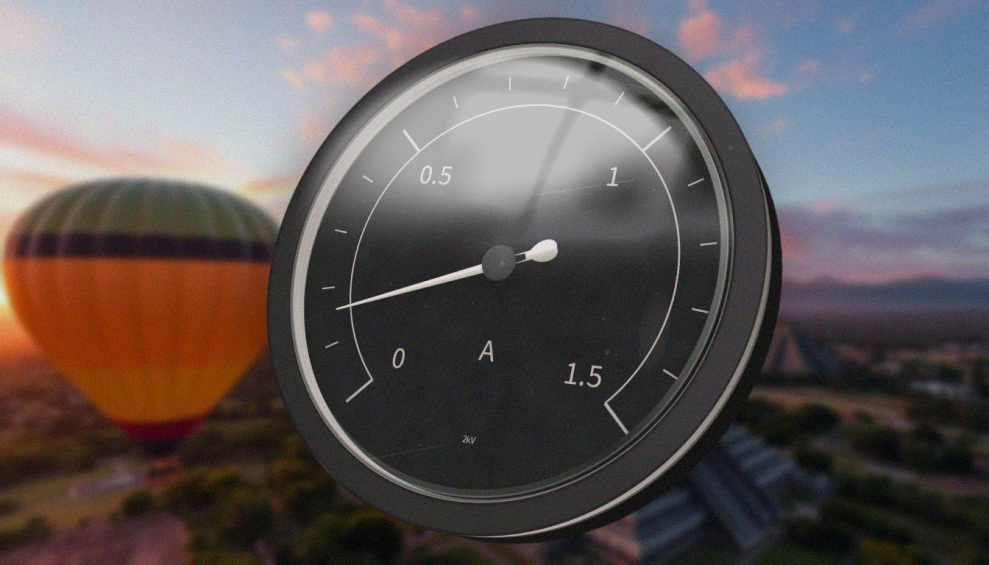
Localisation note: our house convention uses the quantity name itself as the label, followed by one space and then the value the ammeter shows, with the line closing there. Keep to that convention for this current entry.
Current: 0.15 A
